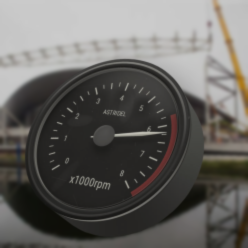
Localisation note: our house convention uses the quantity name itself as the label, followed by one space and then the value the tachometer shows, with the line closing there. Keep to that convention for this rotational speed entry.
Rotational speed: 6250 rpm
